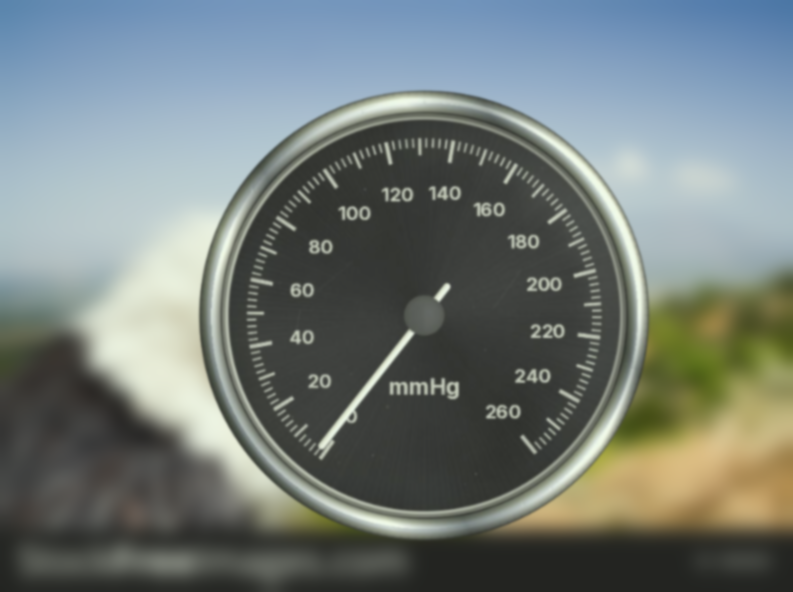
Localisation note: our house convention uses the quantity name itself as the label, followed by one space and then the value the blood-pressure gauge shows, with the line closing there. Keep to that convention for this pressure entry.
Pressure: 2 mmHg
